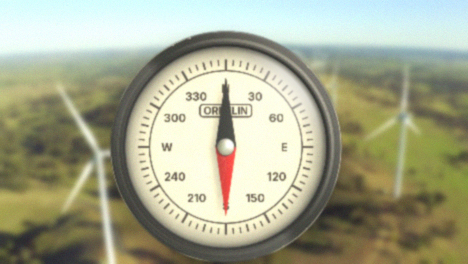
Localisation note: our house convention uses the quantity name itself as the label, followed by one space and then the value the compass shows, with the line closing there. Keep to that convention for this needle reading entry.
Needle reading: 180 °
